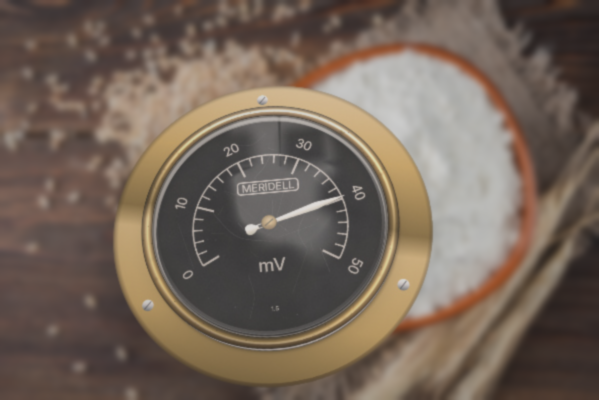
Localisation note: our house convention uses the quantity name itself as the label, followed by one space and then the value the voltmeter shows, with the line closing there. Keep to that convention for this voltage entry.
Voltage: 40 mV
